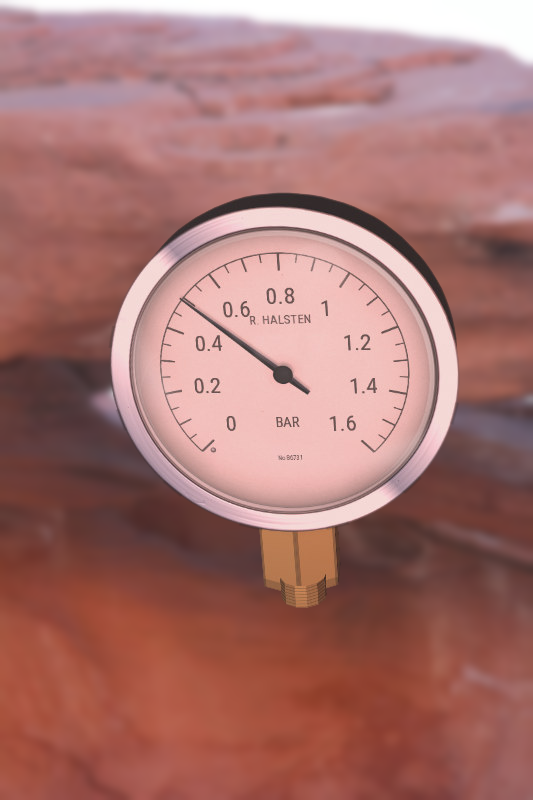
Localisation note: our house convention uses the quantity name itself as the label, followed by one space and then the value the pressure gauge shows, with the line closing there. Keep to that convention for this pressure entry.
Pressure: 0.5 bar
